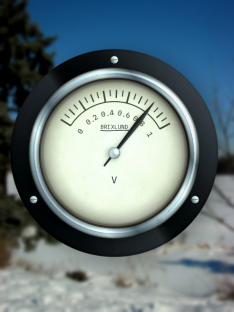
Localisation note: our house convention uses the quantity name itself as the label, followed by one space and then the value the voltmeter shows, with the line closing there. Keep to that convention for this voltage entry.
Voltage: 0.8 V
